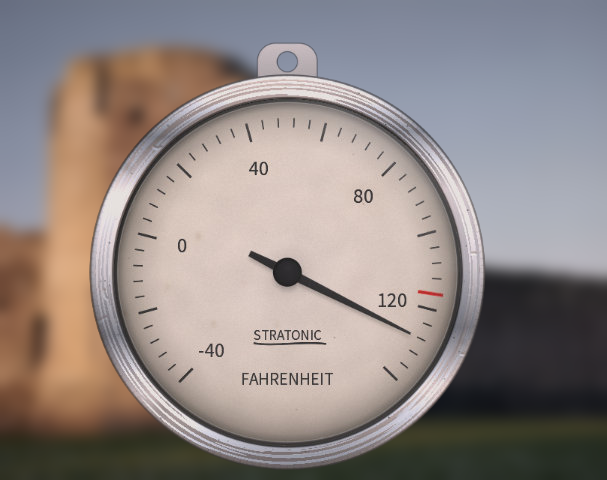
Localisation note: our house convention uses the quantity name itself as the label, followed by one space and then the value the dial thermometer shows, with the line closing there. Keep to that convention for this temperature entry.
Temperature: 128 °F
